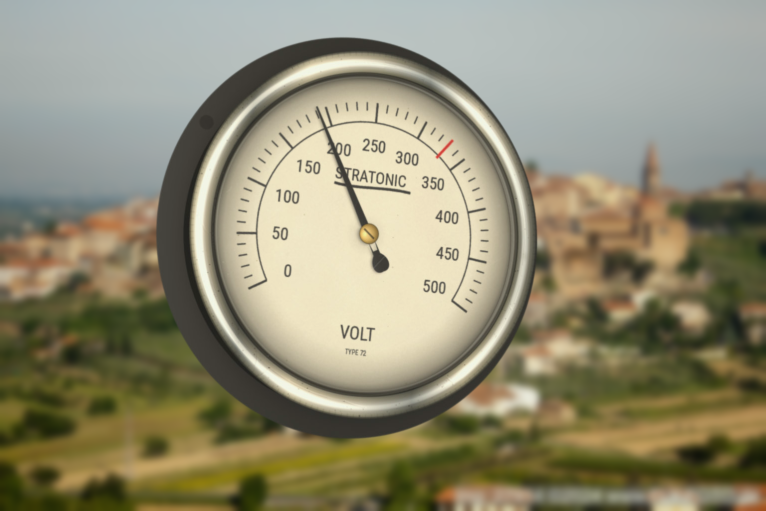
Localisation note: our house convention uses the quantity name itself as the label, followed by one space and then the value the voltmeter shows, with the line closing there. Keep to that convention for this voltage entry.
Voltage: 190 V
